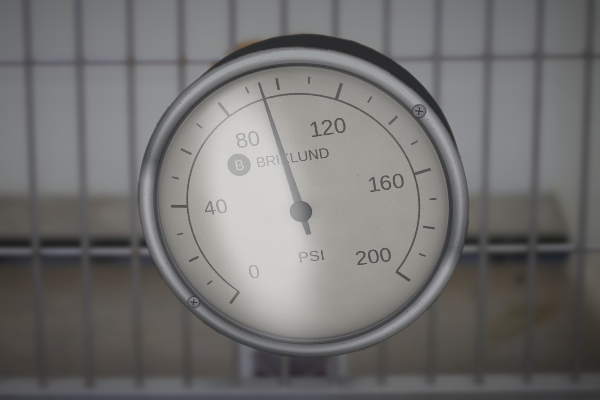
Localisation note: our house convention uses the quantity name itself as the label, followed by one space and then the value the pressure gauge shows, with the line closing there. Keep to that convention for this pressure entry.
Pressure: 95 psi
